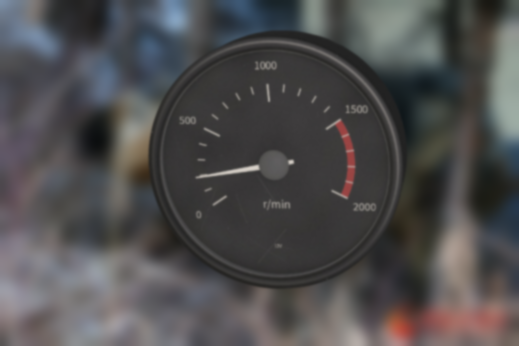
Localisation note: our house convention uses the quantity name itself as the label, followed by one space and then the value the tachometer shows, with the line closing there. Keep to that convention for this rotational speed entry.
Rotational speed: 200 rpm
